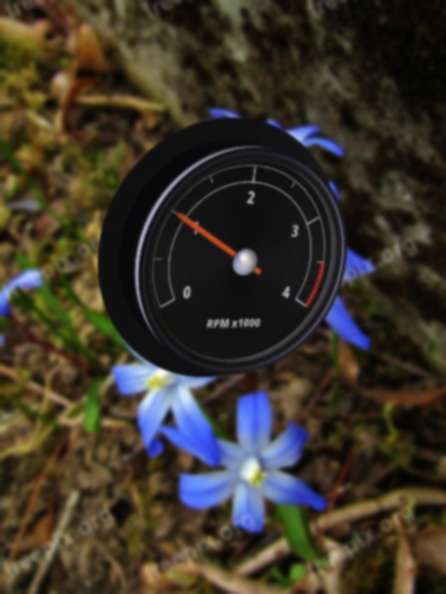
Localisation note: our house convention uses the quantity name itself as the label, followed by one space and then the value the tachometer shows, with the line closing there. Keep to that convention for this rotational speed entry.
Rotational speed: 1000 rpm
